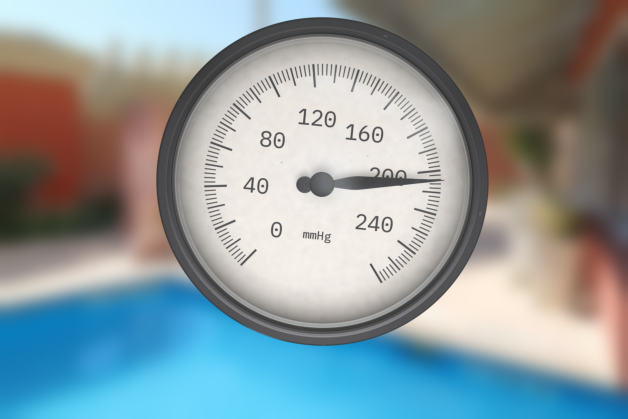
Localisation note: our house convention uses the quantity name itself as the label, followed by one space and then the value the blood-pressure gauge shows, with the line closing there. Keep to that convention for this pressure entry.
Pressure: 204 mmHg
